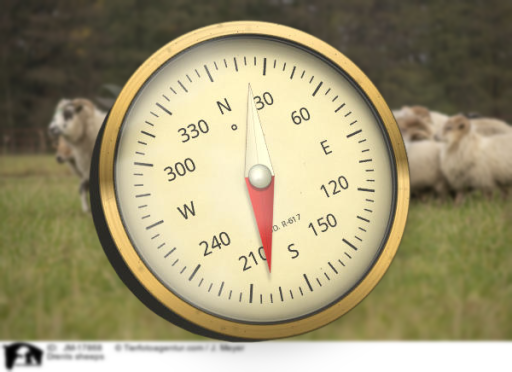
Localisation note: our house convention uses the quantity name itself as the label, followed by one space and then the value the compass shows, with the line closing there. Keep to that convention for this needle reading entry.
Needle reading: 200 °
